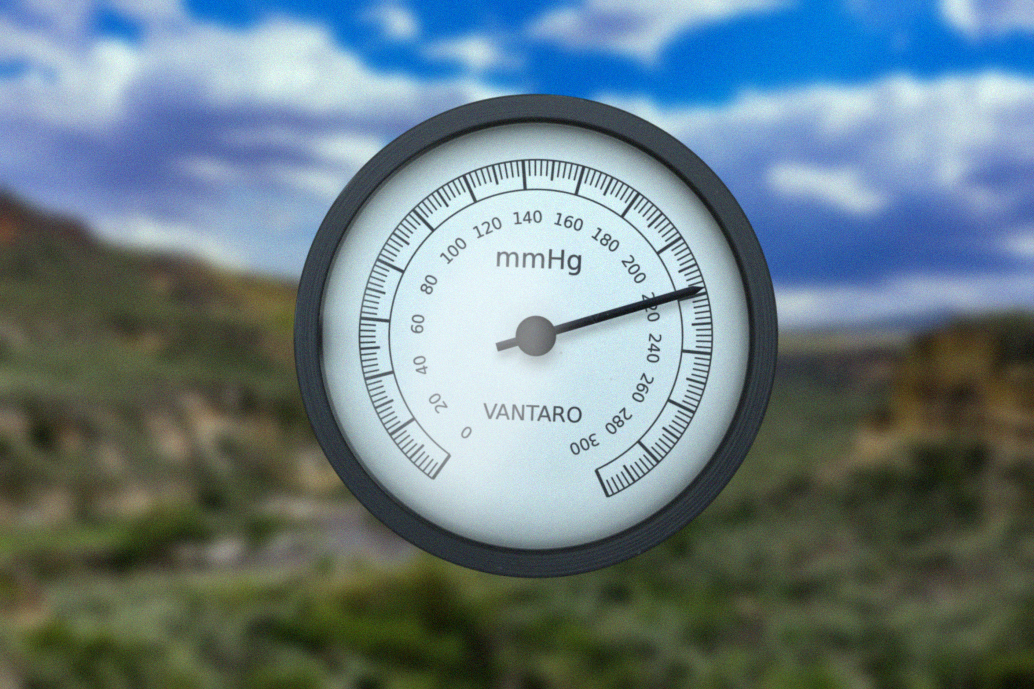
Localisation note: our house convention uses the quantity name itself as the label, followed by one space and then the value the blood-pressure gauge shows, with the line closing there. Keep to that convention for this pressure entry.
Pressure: 218 mmHg
